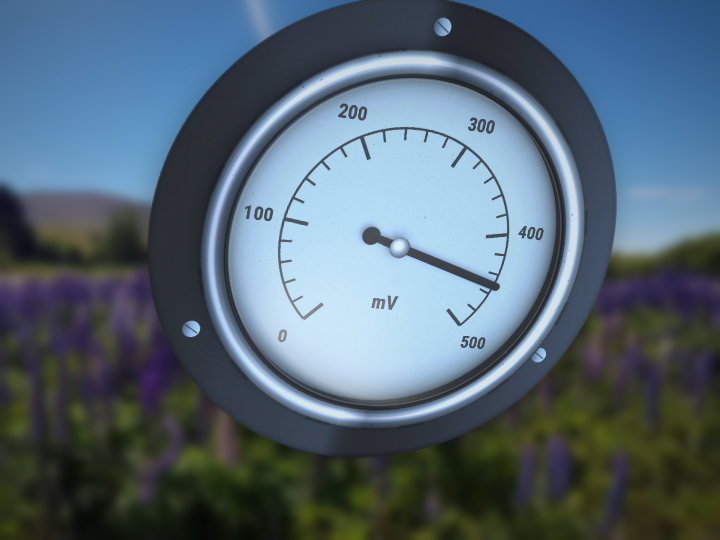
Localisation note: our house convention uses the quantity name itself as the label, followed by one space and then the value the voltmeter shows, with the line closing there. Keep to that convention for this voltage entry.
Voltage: 450 mV
